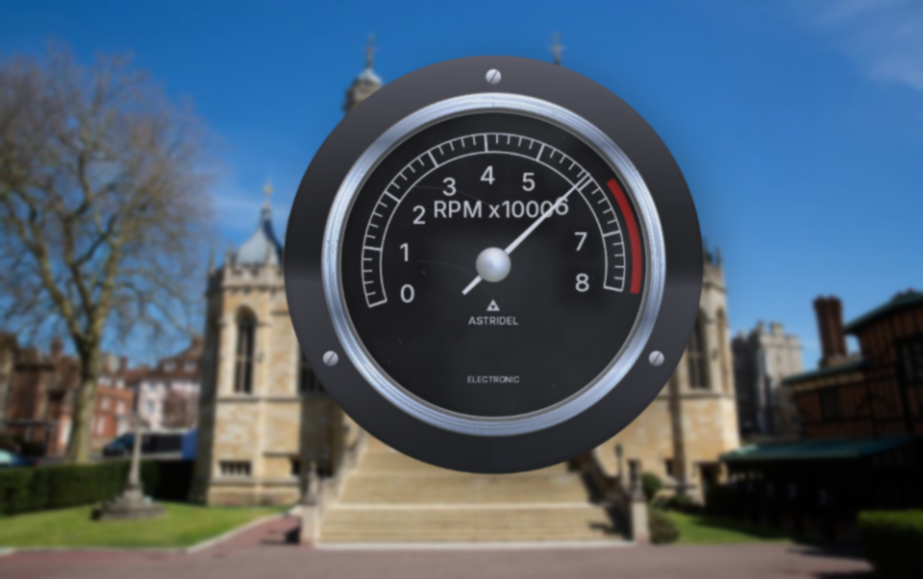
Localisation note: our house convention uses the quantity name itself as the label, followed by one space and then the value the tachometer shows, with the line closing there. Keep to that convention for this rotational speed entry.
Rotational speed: 5900 rpm
